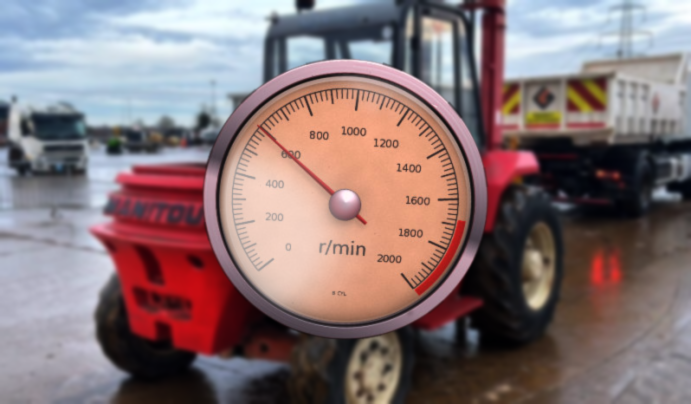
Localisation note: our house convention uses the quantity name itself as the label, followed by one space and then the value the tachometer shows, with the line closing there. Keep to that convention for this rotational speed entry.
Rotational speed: 600 rpm
